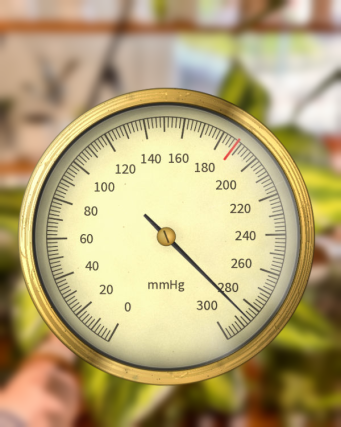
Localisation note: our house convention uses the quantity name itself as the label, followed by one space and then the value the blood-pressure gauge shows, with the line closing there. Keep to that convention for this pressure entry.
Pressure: 286 mmHg
